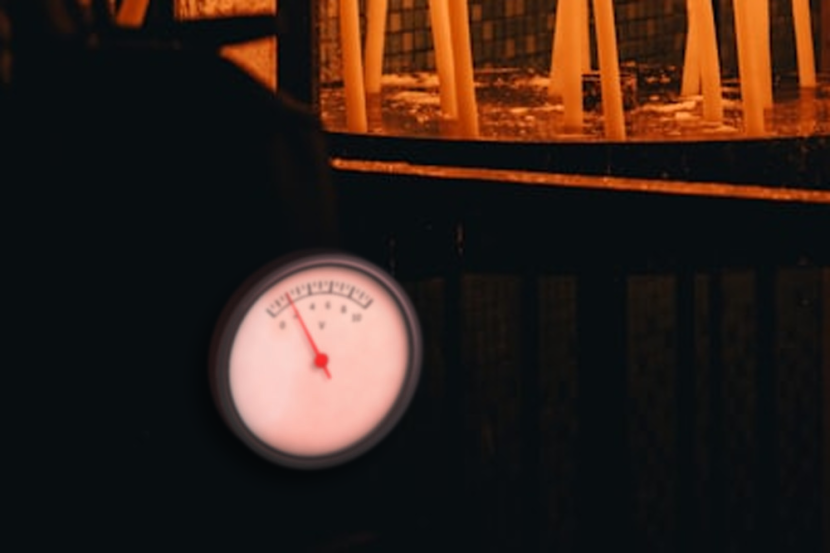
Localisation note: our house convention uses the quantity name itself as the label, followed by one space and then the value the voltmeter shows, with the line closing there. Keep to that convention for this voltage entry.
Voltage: 2 V
